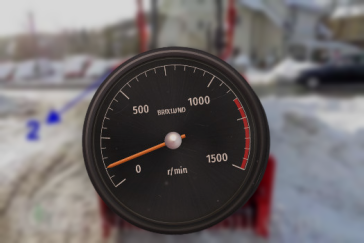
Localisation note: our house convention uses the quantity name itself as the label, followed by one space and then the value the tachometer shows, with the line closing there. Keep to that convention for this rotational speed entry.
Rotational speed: 100 rpm
